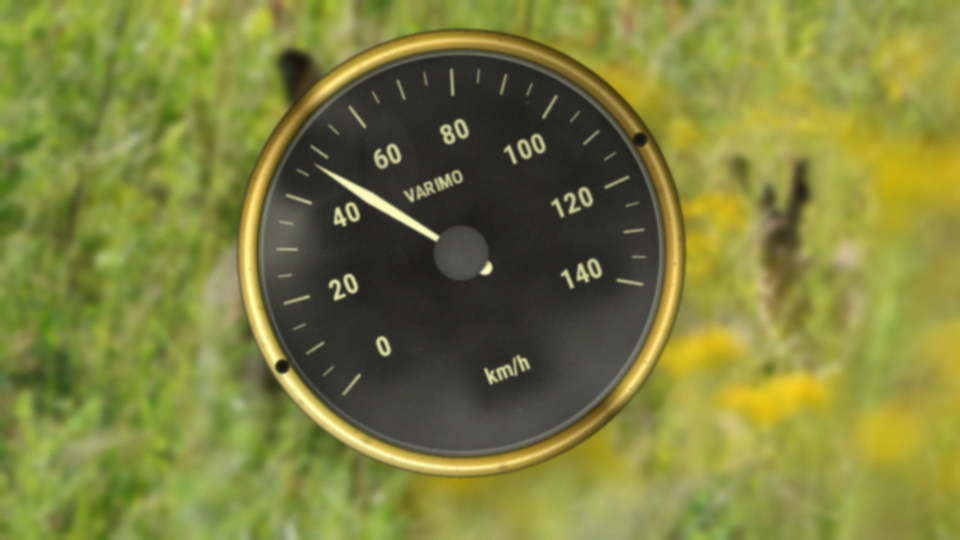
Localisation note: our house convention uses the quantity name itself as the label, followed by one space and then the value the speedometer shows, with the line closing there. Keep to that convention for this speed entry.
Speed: 47.5 km/h
